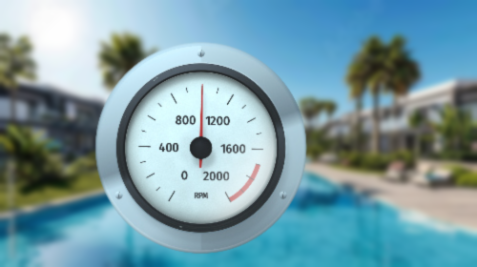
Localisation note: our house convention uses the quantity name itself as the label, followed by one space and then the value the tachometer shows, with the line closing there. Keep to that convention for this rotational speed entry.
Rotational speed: 1000 rpm
